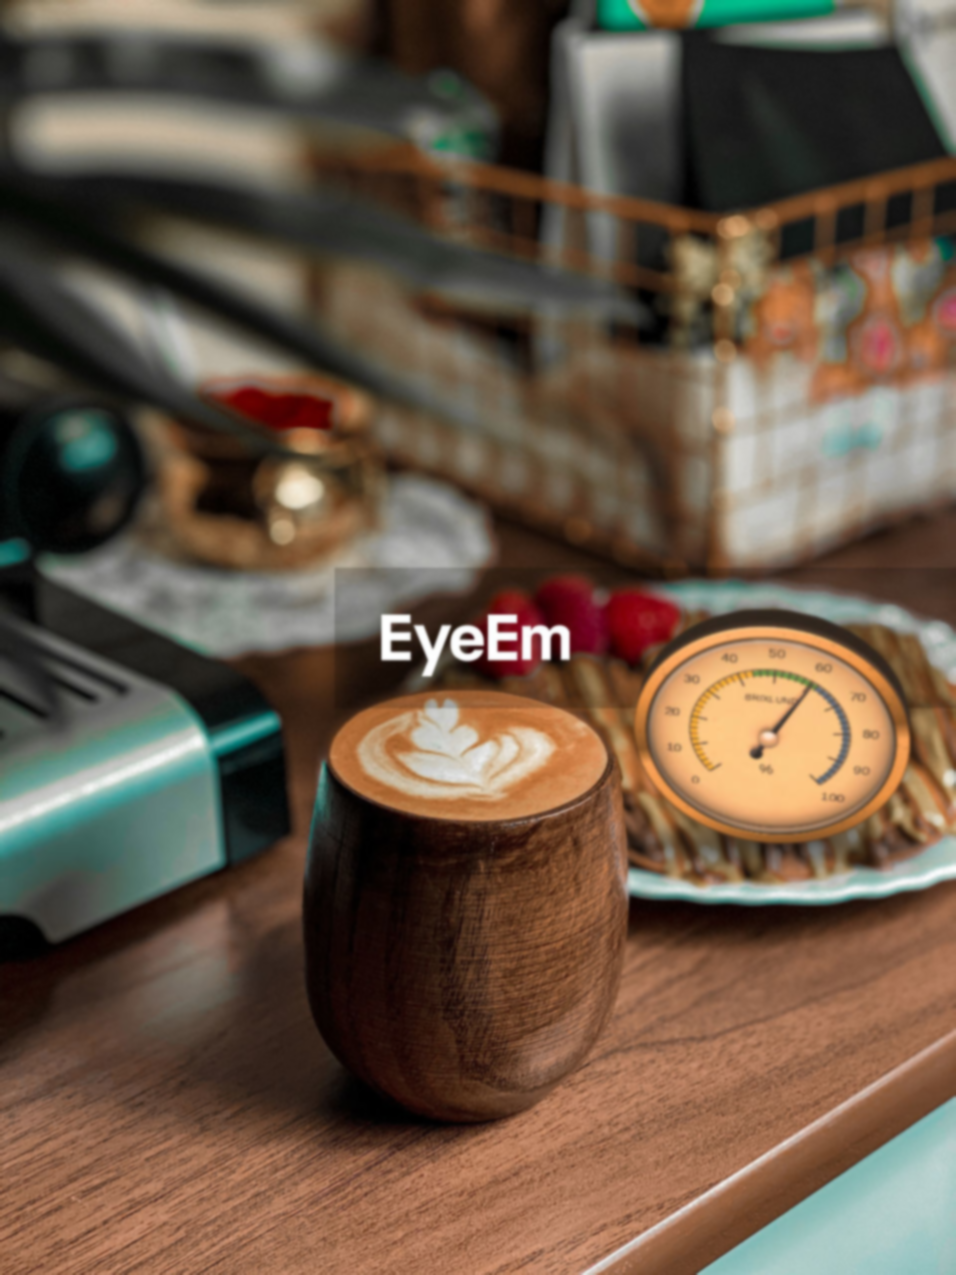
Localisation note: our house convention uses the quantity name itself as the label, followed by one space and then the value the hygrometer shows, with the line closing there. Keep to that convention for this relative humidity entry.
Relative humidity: 60 %
